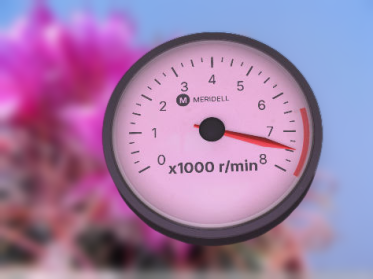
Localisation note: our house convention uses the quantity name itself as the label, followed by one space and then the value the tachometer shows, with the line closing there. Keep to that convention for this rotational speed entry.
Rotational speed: 7500 rpm
